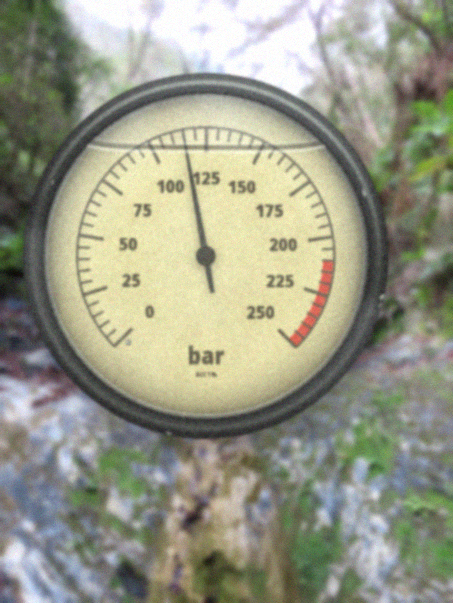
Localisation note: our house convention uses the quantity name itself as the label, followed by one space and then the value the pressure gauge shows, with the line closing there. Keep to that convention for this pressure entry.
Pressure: 115 bar
